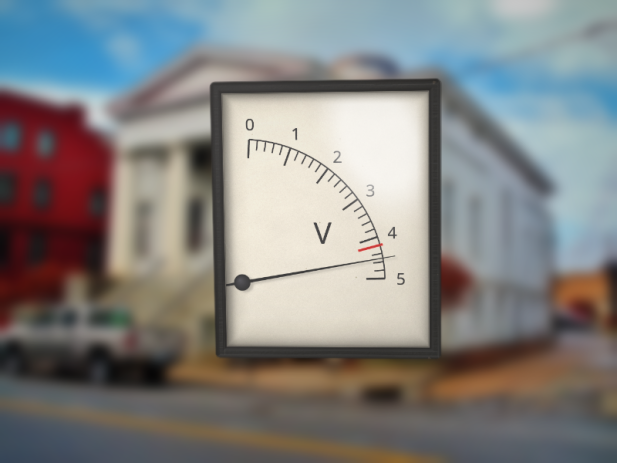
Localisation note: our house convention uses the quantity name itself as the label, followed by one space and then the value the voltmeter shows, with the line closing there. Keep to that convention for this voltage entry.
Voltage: 4.5 V
